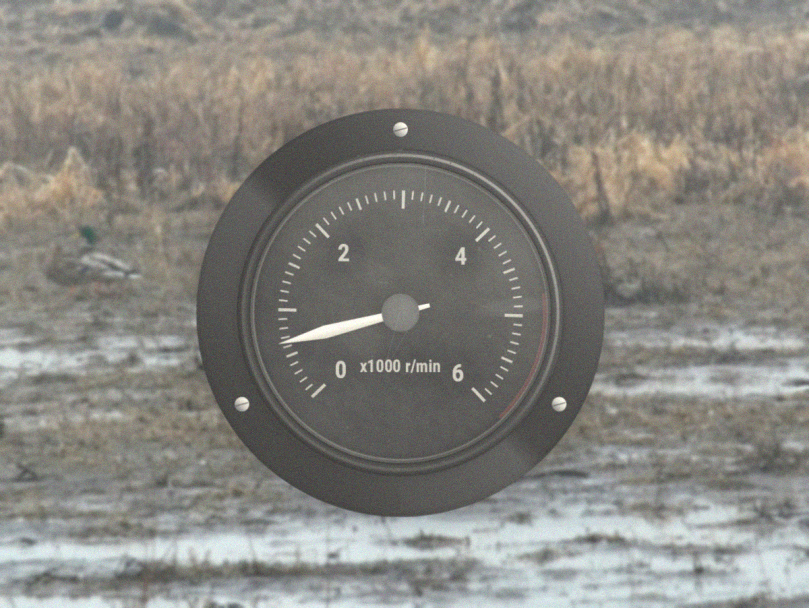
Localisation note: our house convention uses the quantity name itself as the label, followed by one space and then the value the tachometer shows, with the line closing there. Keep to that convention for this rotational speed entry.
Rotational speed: 650 rpm
